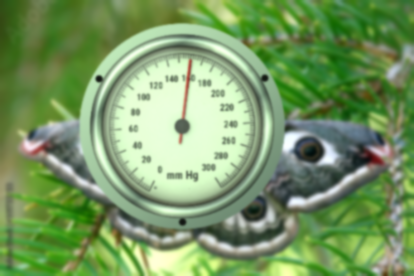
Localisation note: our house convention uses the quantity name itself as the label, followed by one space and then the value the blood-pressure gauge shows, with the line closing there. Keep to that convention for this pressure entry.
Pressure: 160 mmHg
